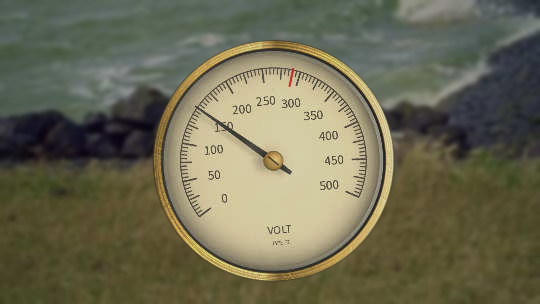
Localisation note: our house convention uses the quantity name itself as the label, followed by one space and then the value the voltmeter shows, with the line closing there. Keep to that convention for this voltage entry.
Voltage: 150 V
